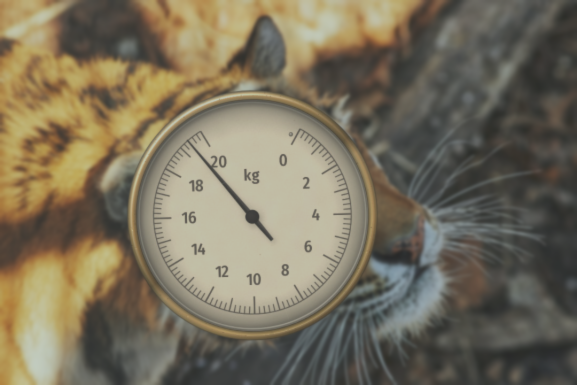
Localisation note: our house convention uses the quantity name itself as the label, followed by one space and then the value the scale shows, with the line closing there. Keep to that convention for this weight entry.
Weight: 19.4 kg
